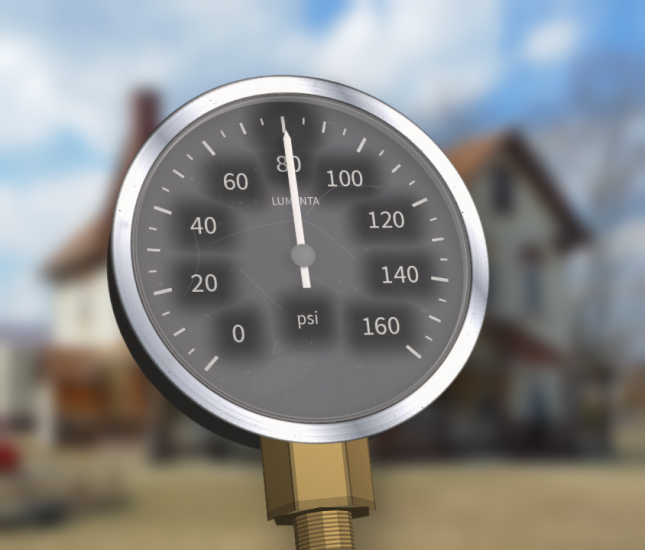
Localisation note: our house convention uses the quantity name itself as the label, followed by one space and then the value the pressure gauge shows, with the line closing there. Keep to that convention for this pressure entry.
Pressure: 80 psi
